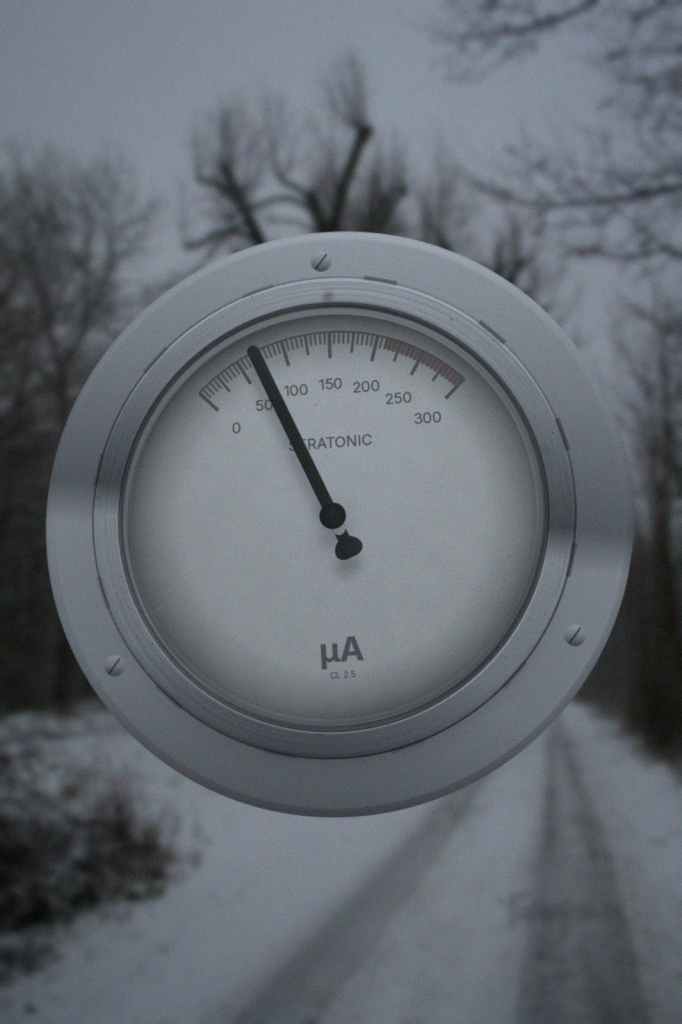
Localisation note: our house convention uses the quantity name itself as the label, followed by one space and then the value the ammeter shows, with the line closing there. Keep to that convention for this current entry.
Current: 70 µA
